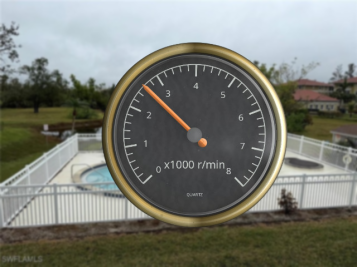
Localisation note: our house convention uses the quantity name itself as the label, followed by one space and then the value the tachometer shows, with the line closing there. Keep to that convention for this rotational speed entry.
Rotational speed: 2600 rpm
